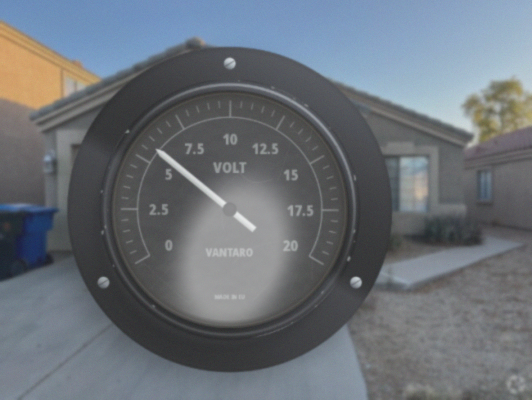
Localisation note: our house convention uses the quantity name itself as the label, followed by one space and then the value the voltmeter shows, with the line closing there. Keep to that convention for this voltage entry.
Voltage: 5.75 V
